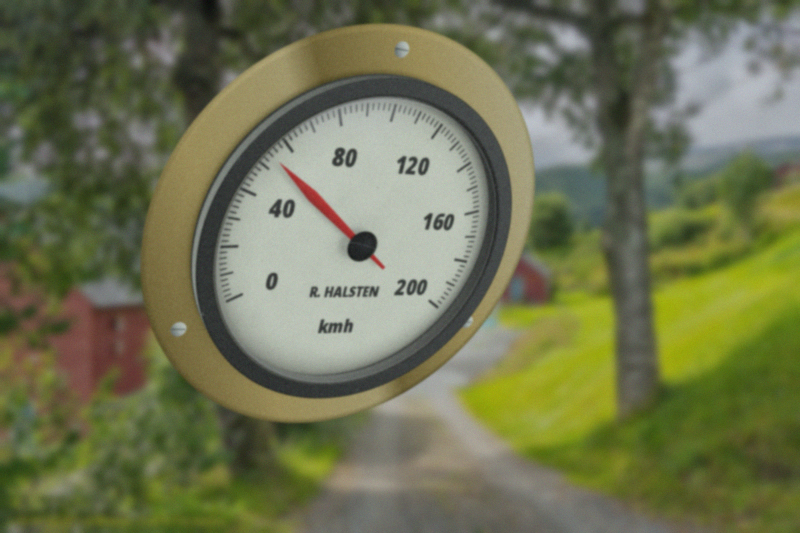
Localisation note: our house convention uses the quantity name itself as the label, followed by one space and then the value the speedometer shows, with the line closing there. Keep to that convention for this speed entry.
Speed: 54 km/h
